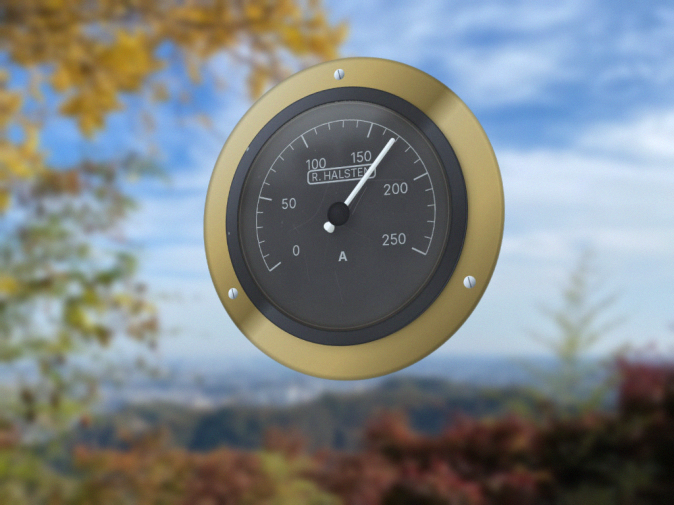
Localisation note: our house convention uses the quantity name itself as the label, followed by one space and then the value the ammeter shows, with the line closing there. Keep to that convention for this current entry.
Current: 170 A
